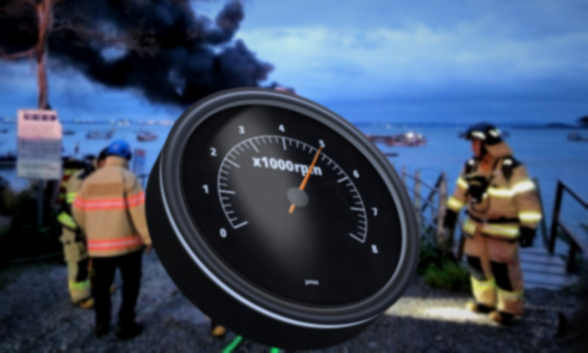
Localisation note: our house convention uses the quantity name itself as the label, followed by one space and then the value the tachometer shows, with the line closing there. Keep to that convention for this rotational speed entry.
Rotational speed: 5000 rpm
